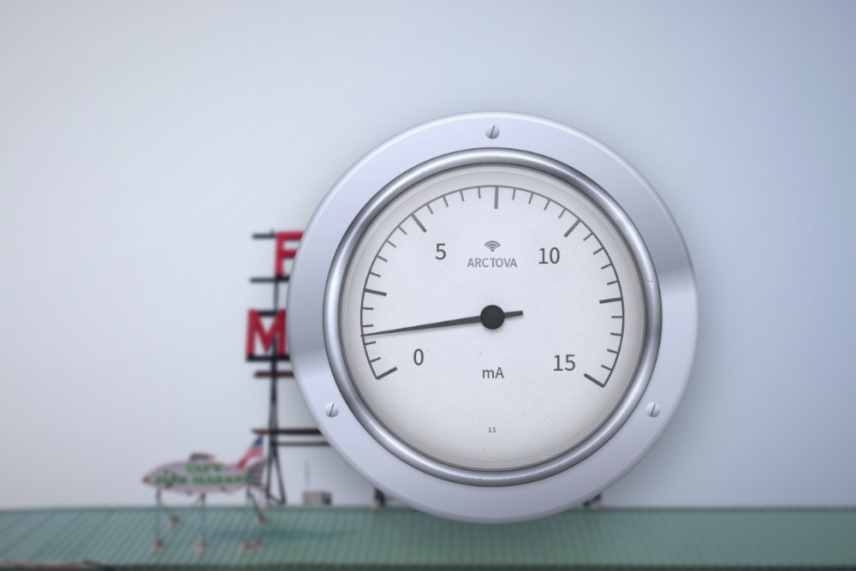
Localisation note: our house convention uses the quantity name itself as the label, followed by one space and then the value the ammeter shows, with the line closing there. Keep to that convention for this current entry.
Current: 1.25 mA
